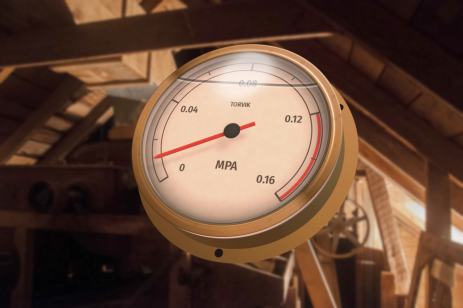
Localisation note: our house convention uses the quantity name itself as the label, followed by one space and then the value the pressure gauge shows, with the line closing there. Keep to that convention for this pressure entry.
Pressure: 0.01 MPa
